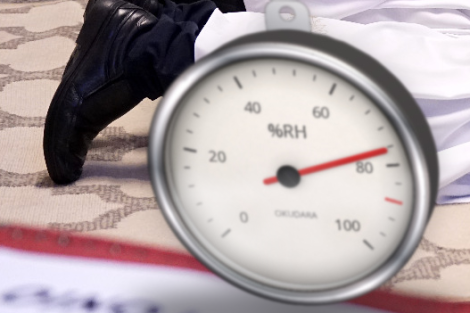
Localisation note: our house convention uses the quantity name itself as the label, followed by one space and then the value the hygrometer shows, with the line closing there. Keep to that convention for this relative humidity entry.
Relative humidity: 76 %
